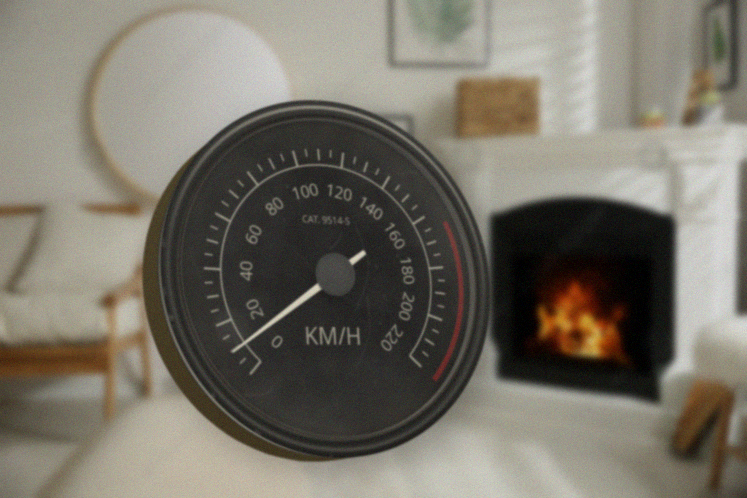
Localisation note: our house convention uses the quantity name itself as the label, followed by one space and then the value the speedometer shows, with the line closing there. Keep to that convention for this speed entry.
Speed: 10 km/h
